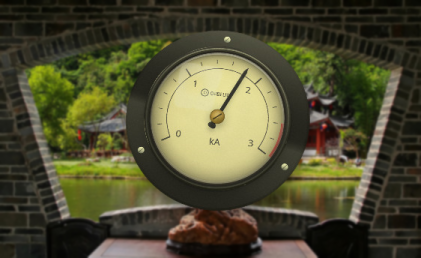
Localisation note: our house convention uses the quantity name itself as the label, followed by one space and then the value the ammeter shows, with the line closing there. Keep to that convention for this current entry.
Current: 1.8 kA
